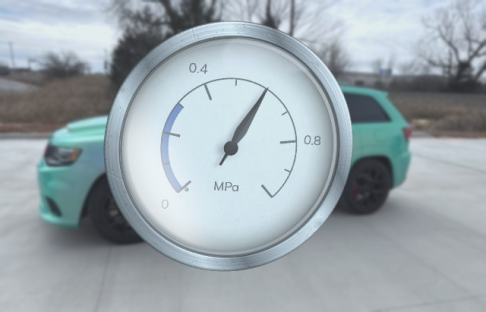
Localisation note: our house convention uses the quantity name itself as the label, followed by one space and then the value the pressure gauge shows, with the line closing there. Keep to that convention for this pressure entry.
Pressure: 0.6 MPa
